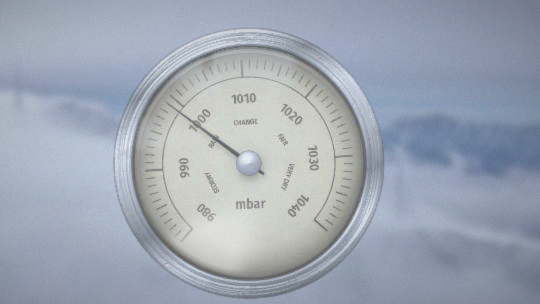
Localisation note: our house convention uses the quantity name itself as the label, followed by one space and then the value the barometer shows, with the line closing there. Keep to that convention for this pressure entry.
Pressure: 999 mbar
